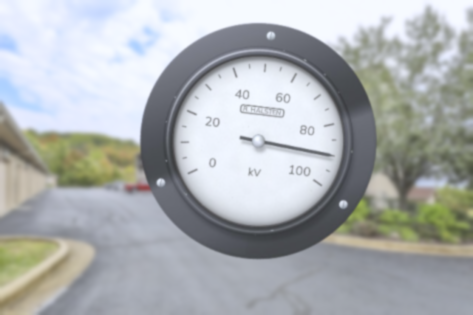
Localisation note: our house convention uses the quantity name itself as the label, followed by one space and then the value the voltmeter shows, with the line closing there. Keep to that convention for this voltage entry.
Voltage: 90 kV
